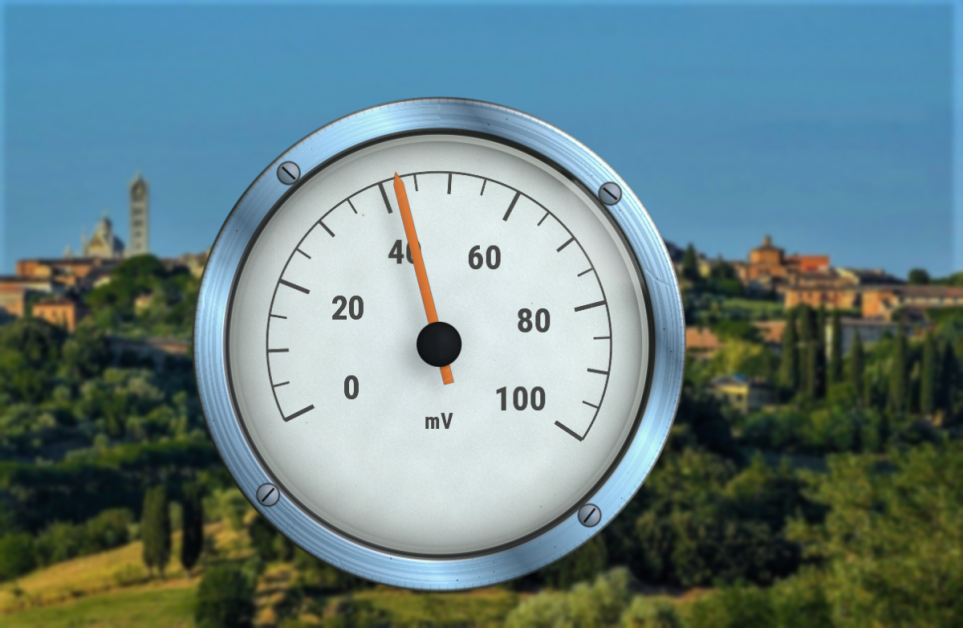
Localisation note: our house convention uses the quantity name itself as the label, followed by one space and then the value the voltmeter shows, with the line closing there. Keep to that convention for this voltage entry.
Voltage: 42.5 mV
